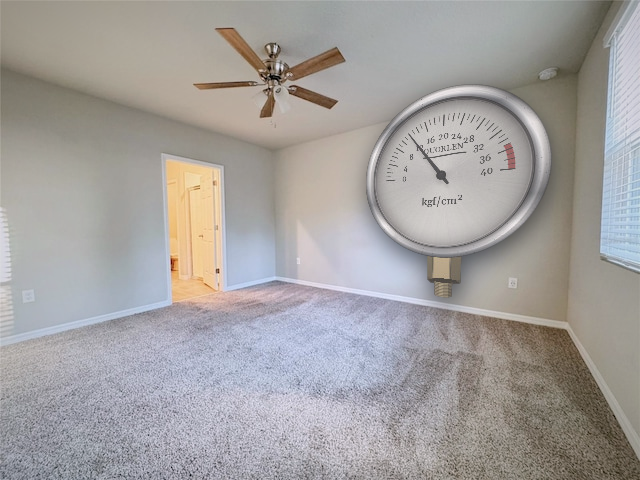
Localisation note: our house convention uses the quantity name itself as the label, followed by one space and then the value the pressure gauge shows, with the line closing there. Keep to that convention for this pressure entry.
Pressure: 12 kg/cm²
